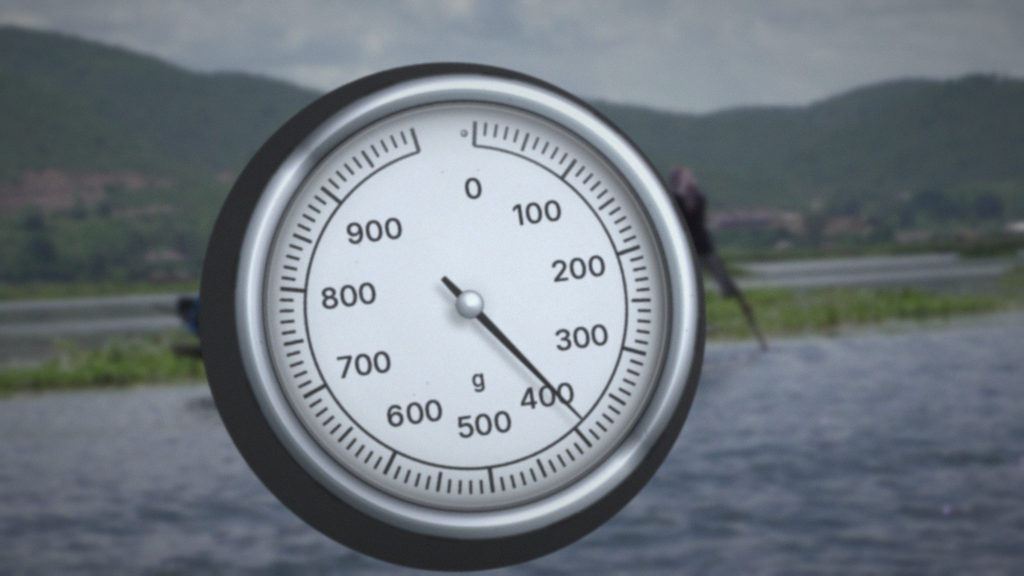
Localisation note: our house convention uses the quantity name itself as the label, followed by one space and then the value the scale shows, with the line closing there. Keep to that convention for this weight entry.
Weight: 390 g
